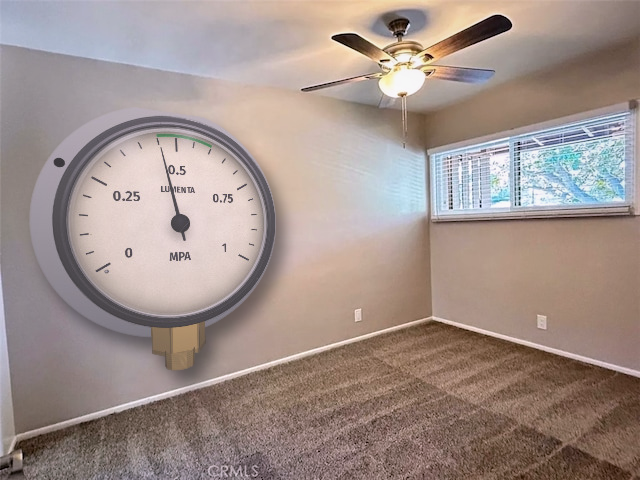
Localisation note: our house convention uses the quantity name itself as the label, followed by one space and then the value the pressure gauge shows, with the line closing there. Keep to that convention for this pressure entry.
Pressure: 0.45 MPa
